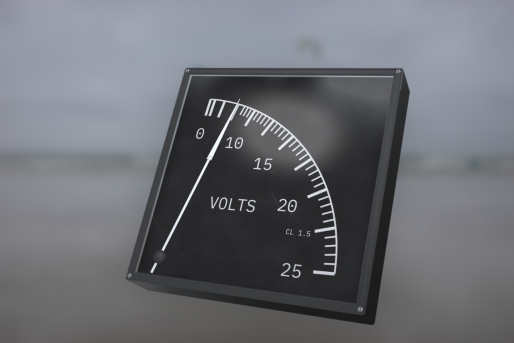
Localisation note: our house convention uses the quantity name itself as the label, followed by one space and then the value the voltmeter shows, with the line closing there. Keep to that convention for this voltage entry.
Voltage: 7.5 V
